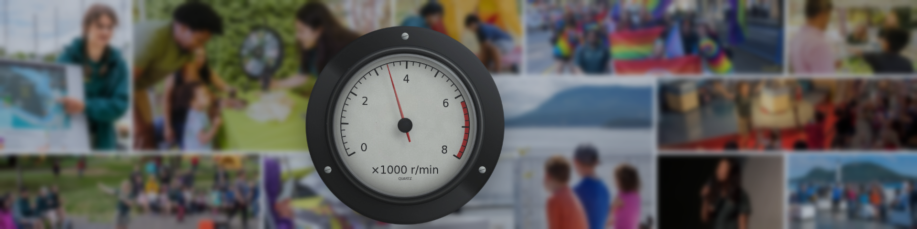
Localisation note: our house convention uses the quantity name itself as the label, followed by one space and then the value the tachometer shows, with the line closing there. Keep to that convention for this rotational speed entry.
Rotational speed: 3400 rpm
